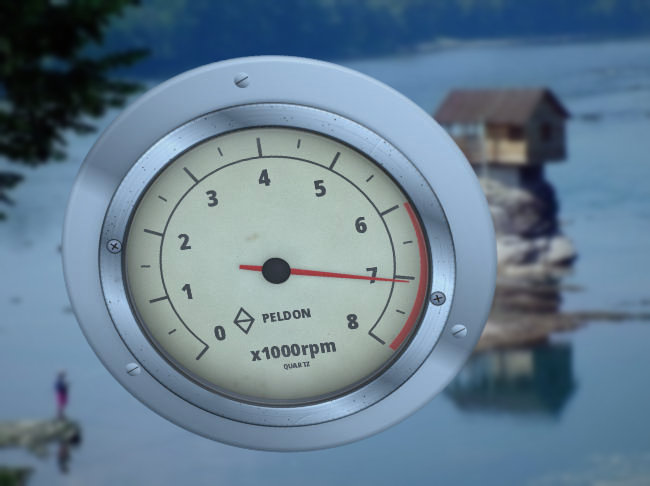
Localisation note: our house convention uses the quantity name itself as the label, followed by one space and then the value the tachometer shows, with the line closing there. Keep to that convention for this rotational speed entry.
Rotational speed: 7000 rpm
